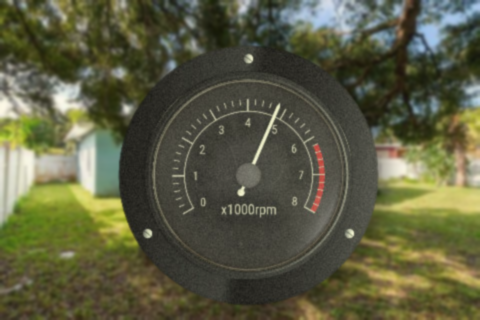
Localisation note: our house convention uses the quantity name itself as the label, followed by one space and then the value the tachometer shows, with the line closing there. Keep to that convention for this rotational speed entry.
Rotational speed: 4800 rpm
